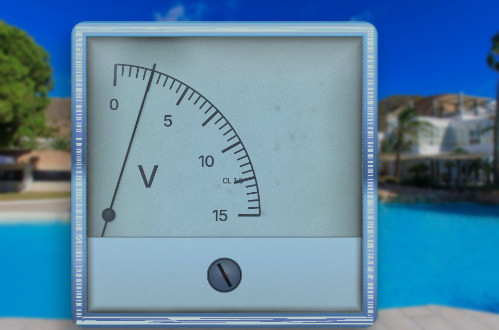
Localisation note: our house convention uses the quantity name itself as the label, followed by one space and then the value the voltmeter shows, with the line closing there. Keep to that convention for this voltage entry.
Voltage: 2.5 V
